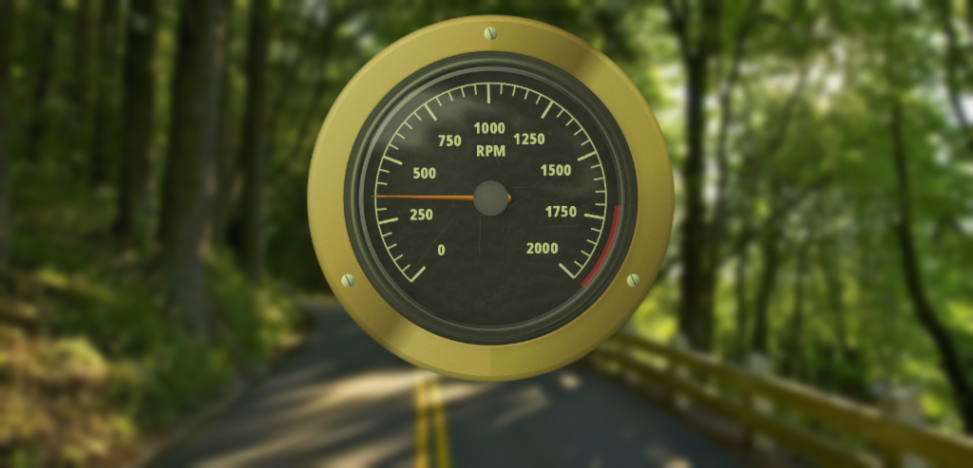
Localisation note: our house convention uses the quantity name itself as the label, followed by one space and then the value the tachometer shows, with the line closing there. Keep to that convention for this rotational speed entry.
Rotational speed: 350 rpm
